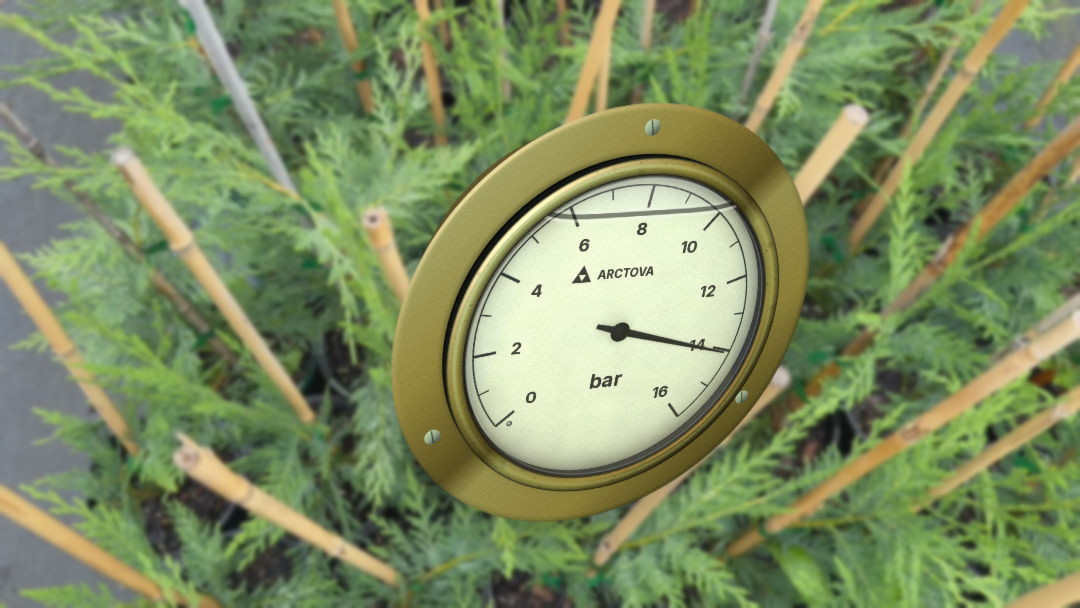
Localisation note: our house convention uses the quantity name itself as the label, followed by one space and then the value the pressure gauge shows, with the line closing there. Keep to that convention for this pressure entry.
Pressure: 14 bar
